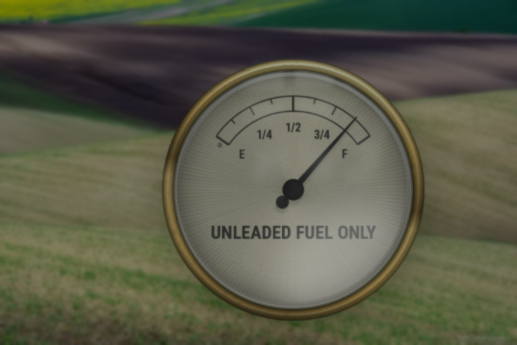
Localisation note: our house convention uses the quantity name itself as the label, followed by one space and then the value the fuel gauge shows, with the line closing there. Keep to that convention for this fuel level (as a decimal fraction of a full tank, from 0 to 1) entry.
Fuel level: 0.875
